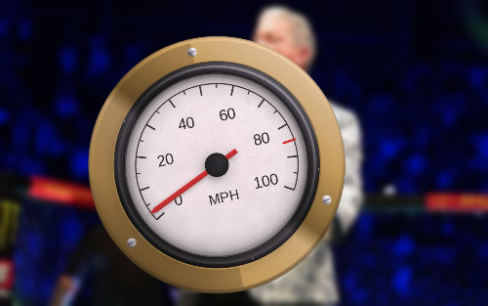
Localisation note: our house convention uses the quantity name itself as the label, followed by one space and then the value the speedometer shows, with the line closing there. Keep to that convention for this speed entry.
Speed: 2.5 mph
